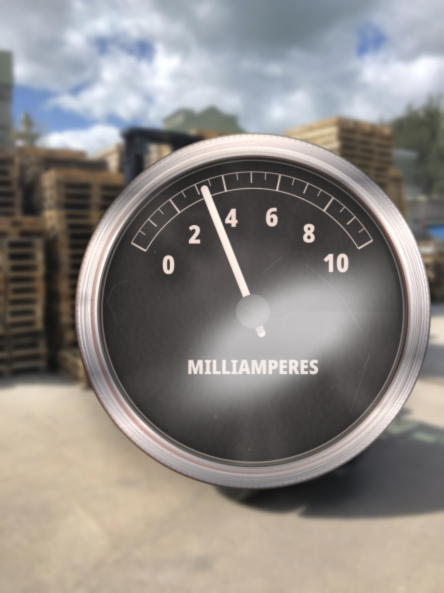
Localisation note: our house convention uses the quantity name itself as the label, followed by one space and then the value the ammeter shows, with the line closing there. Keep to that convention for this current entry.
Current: 3.25 mA
